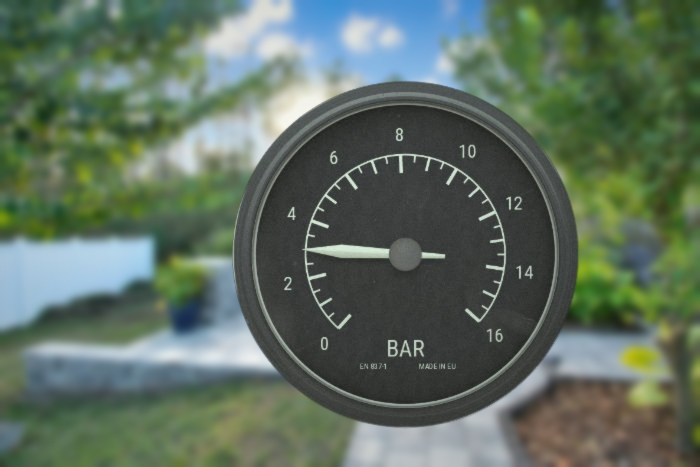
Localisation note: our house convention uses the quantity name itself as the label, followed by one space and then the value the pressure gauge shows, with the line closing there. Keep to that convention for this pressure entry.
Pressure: 3 bar
